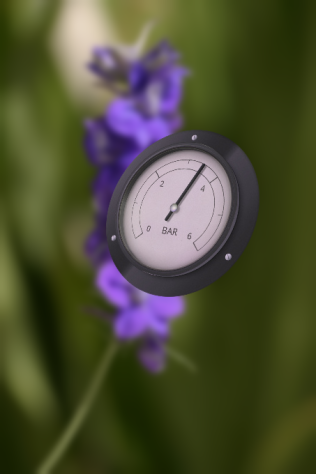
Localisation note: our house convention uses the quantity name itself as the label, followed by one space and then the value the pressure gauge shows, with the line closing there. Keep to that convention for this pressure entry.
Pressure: 3.5 bar
